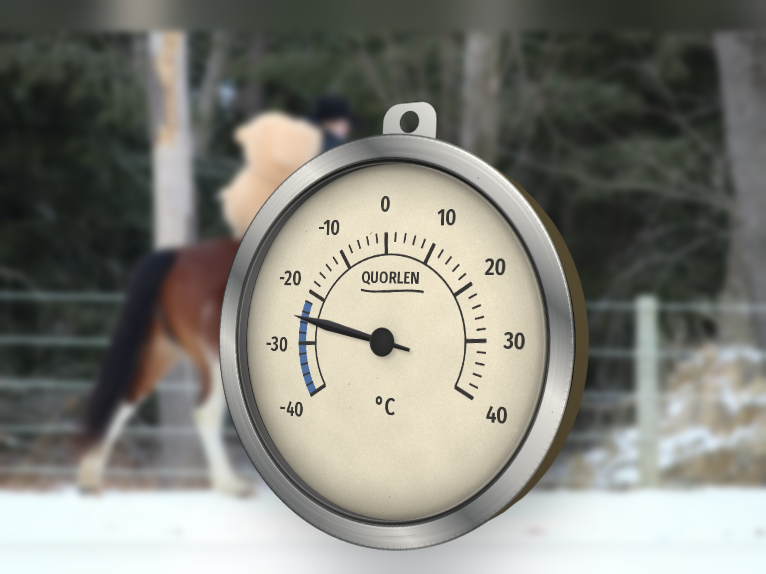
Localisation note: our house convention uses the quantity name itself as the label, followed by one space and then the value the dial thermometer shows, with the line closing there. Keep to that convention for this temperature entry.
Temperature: -25 °C
